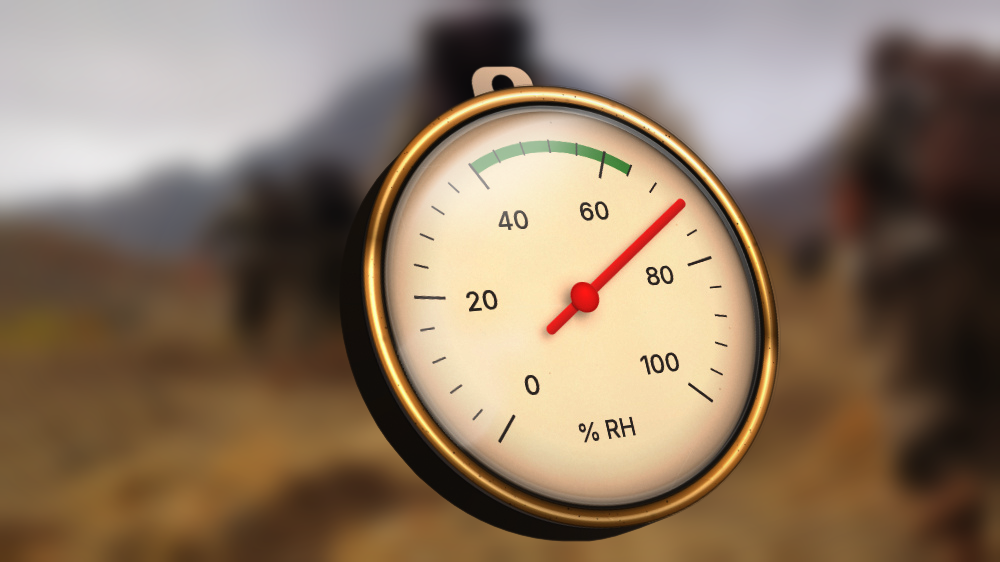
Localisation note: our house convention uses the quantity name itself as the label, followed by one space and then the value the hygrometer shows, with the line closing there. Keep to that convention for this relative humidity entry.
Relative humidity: 72 %
